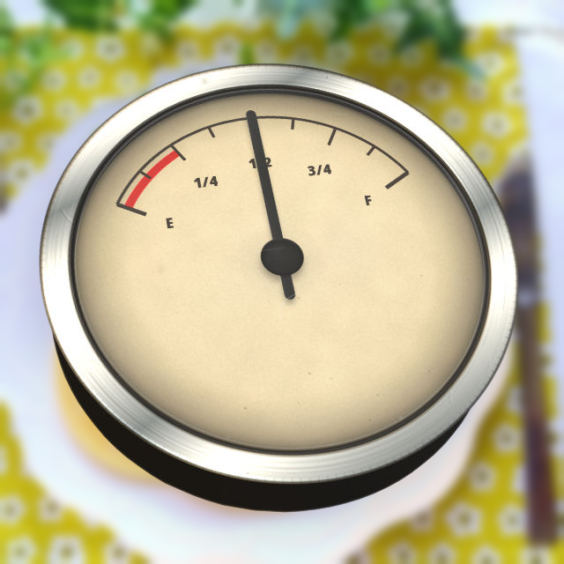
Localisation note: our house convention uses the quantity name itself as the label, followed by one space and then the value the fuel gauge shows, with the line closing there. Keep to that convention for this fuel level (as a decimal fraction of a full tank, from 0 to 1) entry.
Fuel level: 0.5
